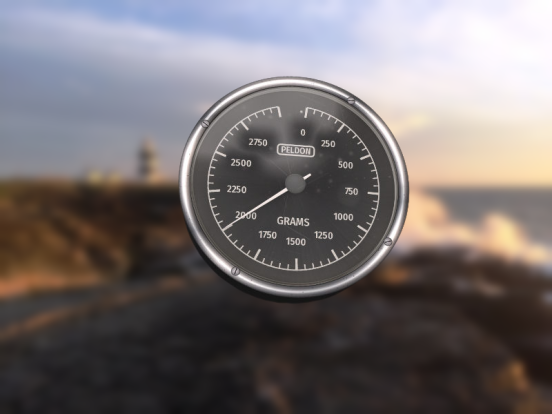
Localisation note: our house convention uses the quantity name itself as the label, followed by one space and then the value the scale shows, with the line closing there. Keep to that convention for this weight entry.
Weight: 2000 g
